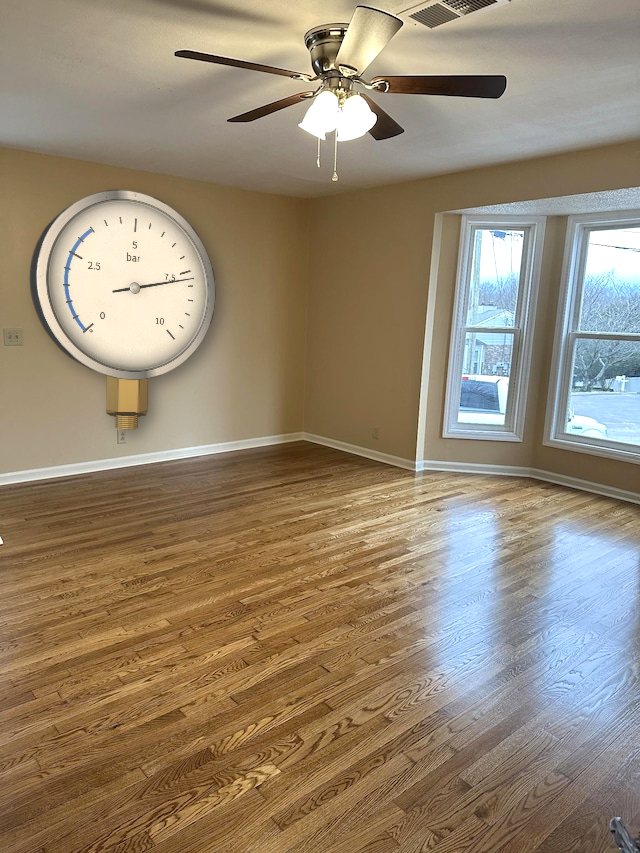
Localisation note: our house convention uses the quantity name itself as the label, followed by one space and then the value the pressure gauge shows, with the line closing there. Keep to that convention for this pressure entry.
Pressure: 7.75 bar
